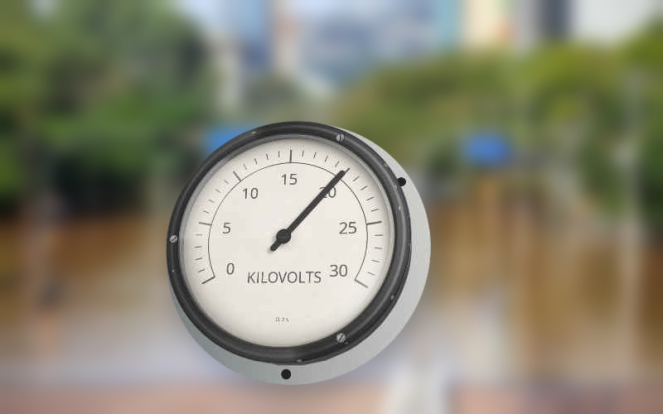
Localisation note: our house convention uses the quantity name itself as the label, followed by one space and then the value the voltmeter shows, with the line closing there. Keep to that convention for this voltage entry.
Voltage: 20 kV
